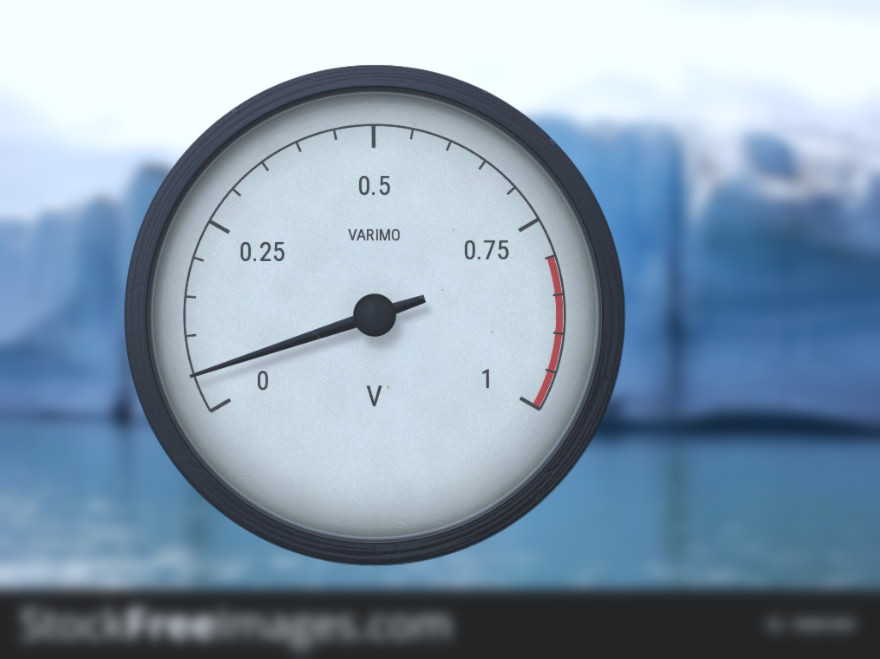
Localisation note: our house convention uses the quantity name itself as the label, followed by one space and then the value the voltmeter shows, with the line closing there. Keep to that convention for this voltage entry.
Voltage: 0.05 V
